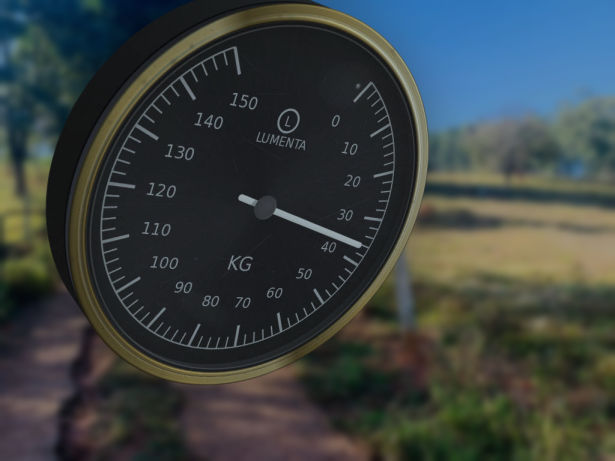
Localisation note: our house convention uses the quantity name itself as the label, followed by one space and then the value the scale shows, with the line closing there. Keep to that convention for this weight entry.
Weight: 36 kg
